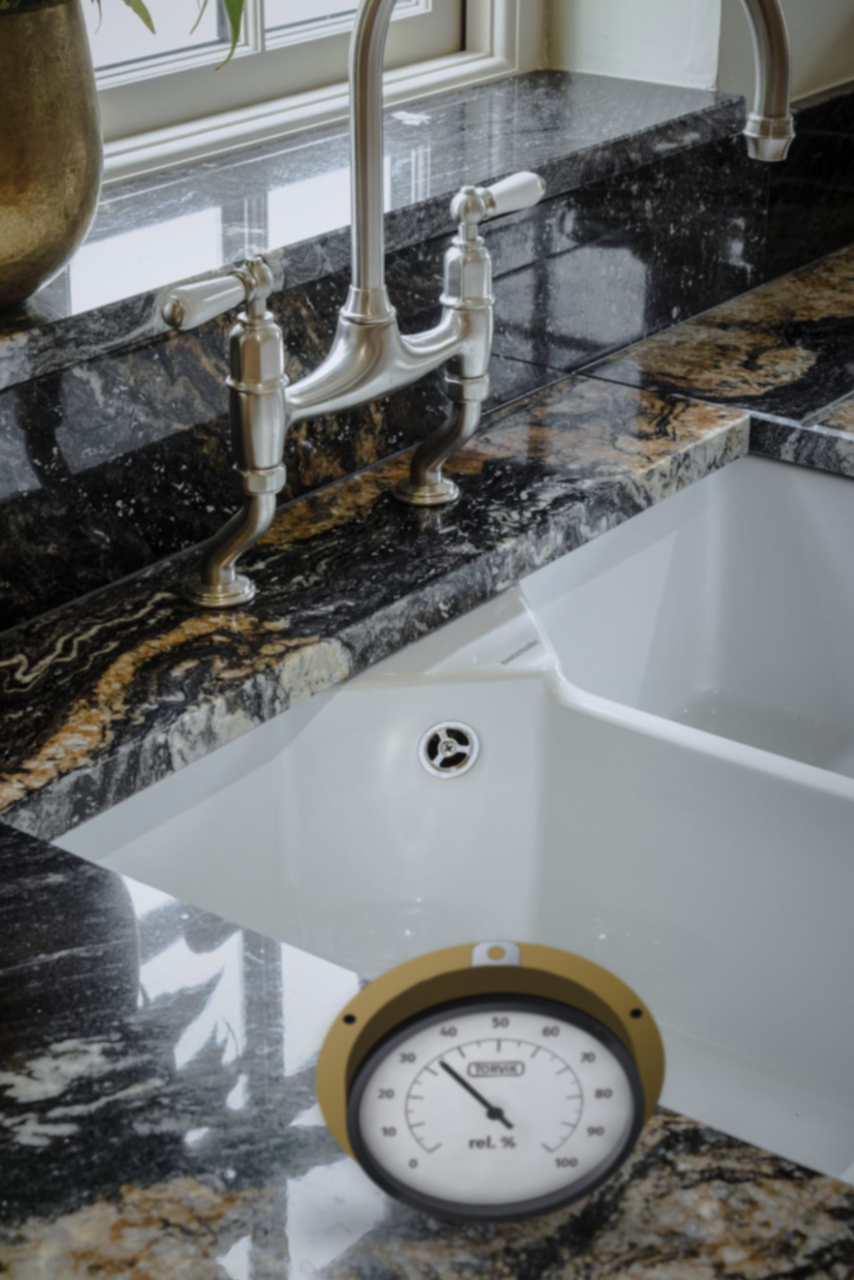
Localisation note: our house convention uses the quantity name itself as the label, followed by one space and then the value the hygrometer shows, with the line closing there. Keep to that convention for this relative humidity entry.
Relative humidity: 35 %
